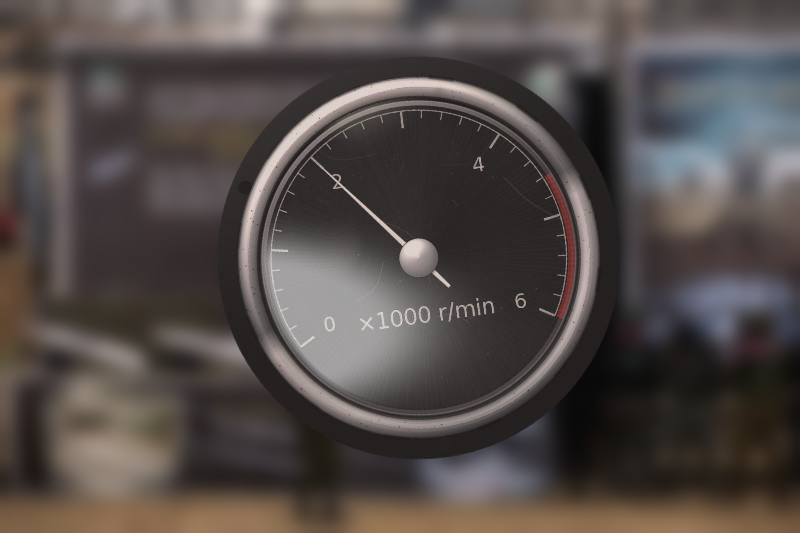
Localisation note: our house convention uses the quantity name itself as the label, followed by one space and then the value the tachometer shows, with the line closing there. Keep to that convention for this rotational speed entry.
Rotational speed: 2000 rpm
